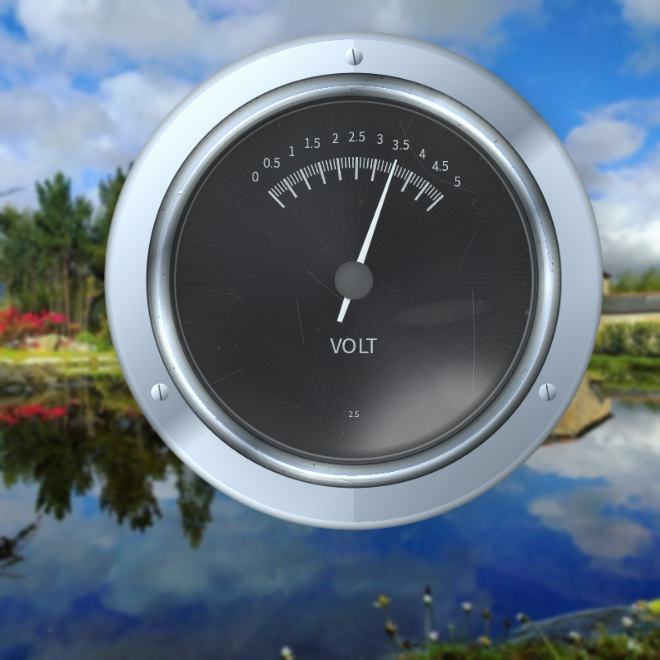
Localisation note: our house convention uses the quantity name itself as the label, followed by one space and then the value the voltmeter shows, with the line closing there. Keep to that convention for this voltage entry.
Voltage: 3.5 V
